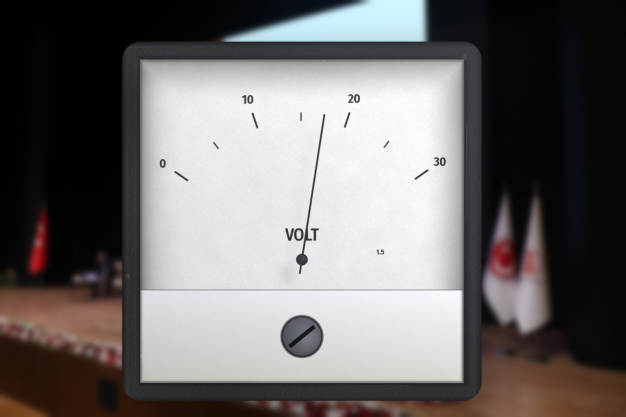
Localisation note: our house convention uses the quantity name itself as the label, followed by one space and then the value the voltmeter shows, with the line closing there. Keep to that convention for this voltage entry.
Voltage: 17.5 V
